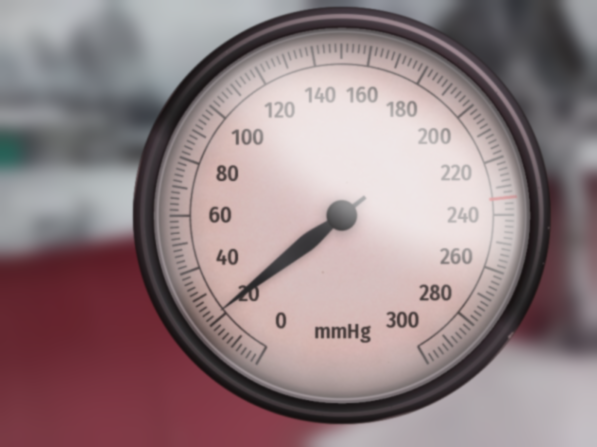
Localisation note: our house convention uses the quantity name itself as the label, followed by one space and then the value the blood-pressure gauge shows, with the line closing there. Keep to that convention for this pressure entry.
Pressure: 22 mmHg
